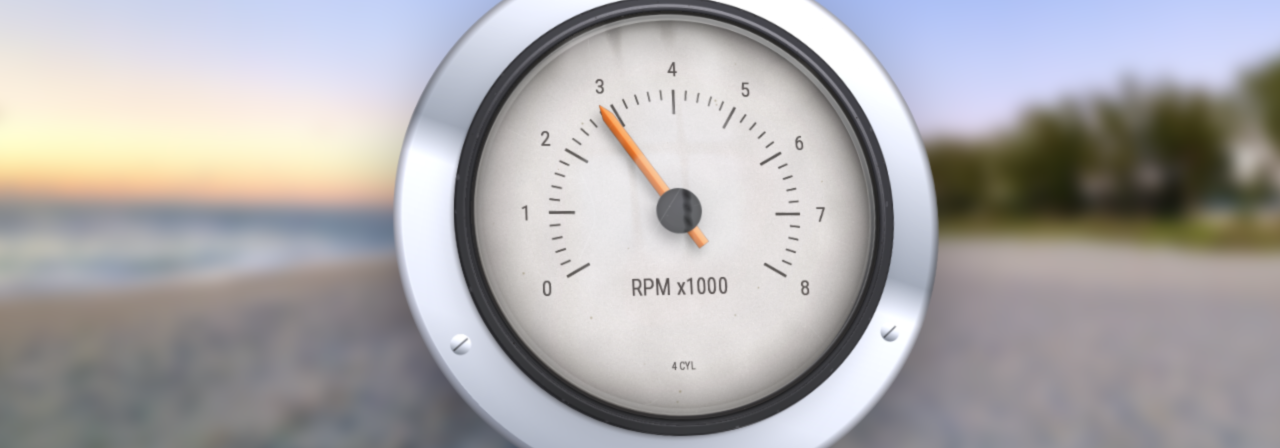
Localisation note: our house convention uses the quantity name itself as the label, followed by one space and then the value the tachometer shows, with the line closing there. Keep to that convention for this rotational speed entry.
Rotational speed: 2800 rpm
